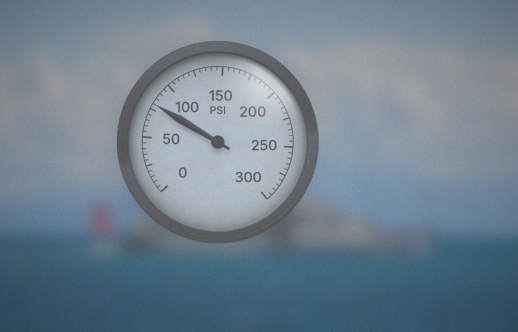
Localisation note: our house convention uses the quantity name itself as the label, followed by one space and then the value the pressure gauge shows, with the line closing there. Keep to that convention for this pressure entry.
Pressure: 80 psi
